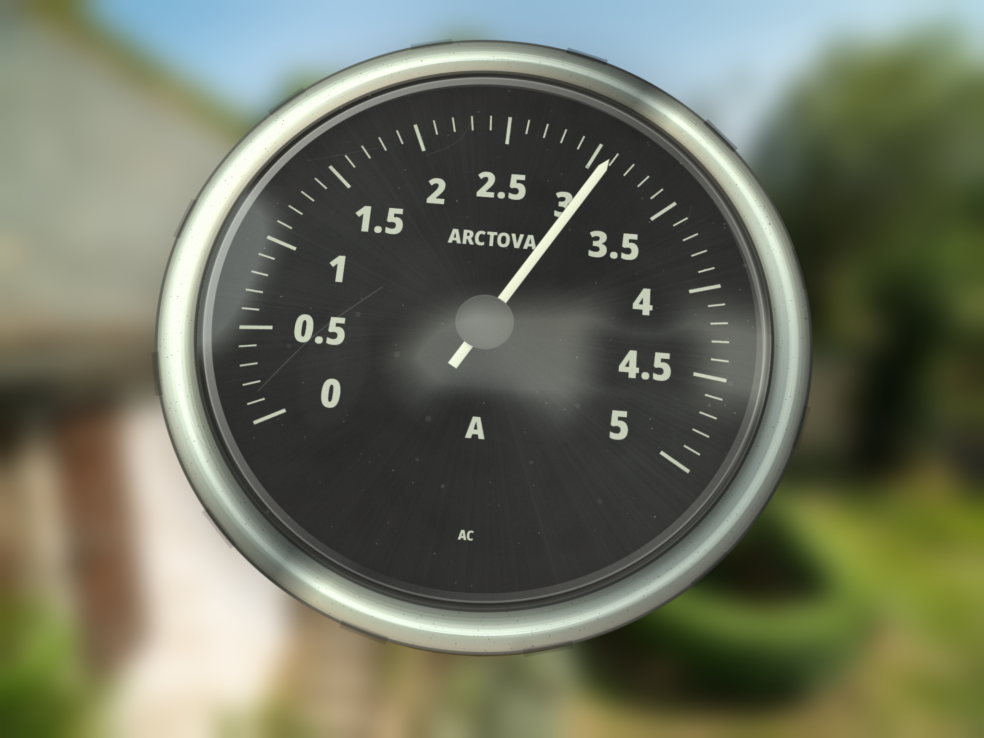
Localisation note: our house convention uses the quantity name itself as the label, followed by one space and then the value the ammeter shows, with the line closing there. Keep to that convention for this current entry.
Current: 3.1 A
